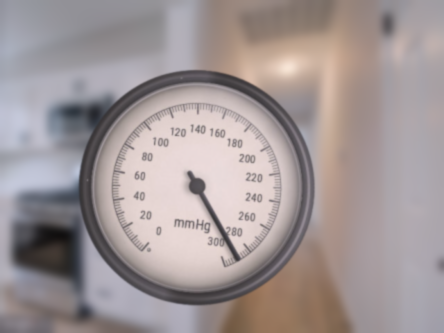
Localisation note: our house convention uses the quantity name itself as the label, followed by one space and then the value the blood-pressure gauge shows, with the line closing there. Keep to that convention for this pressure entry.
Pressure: 290 mmHg
